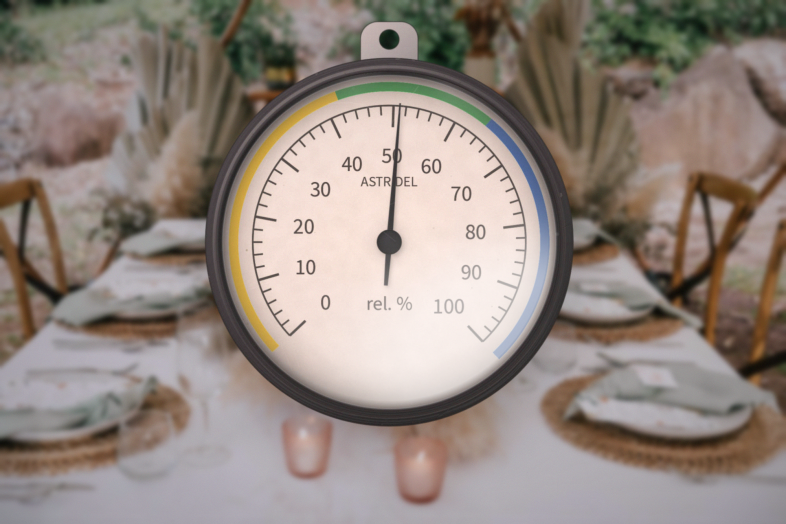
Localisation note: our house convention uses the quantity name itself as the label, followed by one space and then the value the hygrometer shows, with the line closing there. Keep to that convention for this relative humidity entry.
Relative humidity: 51 %
